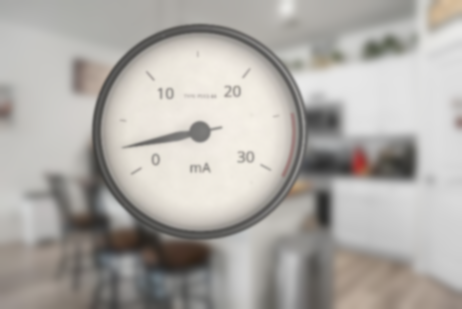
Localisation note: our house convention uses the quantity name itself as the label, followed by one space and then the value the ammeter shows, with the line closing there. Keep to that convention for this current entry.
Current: 2.5 mA
